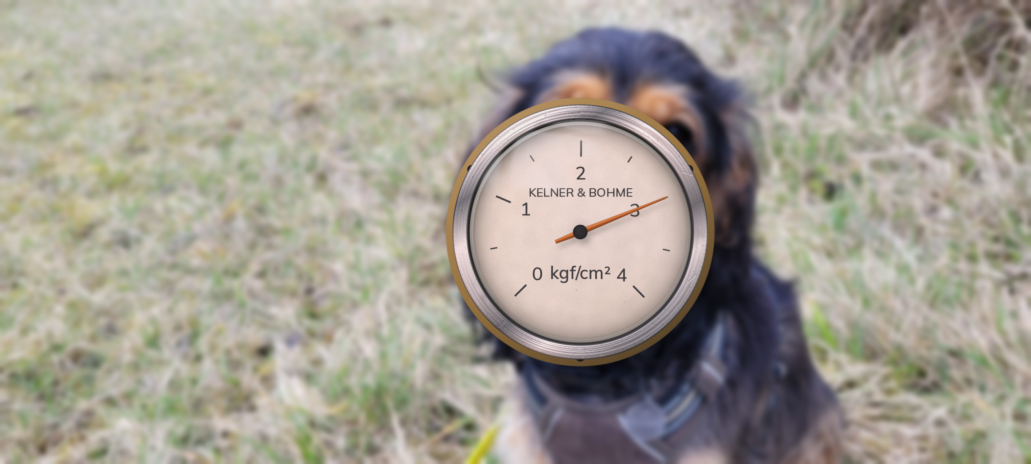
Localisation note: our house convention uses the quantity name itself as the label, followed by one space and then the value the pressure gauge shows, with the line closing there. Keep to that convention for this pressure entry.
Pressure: 3 kg/cm²
